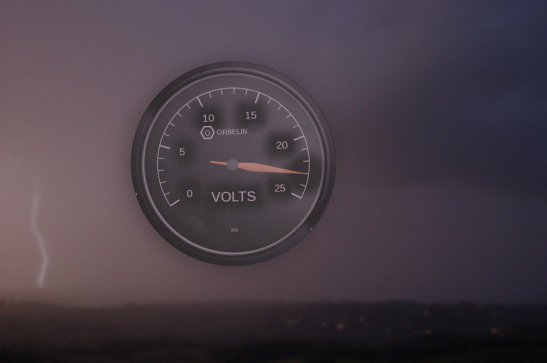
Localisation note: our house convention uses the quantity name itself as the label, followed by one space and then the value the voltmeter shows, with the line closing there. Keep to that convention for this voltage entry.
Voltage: 23 V
